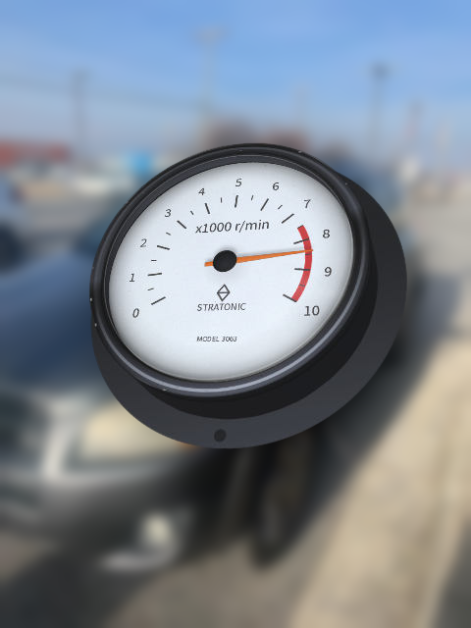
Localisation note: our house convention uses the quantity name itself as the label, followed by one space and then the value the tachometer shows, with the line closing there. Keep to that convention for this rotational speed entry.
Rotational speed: 8500 rpm
